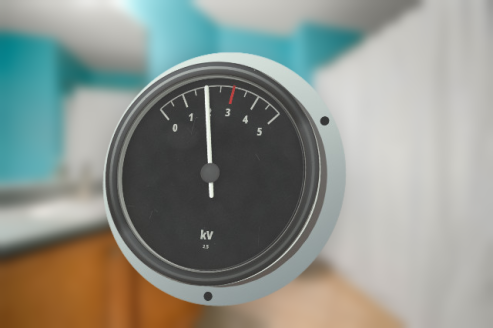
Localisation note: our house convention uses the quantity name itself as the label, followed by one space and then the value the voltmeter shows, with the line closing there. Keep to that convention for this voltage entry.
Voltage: 2 kV
